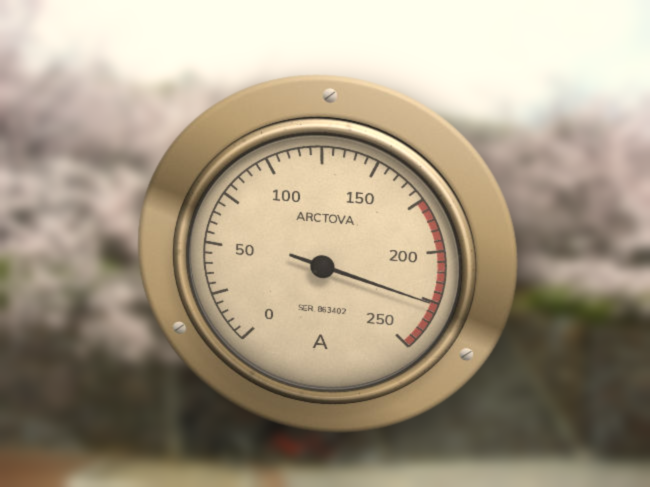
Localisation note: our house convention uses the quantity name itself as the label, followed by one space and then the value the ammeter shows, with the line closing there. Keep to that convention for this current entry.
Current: 225 A
